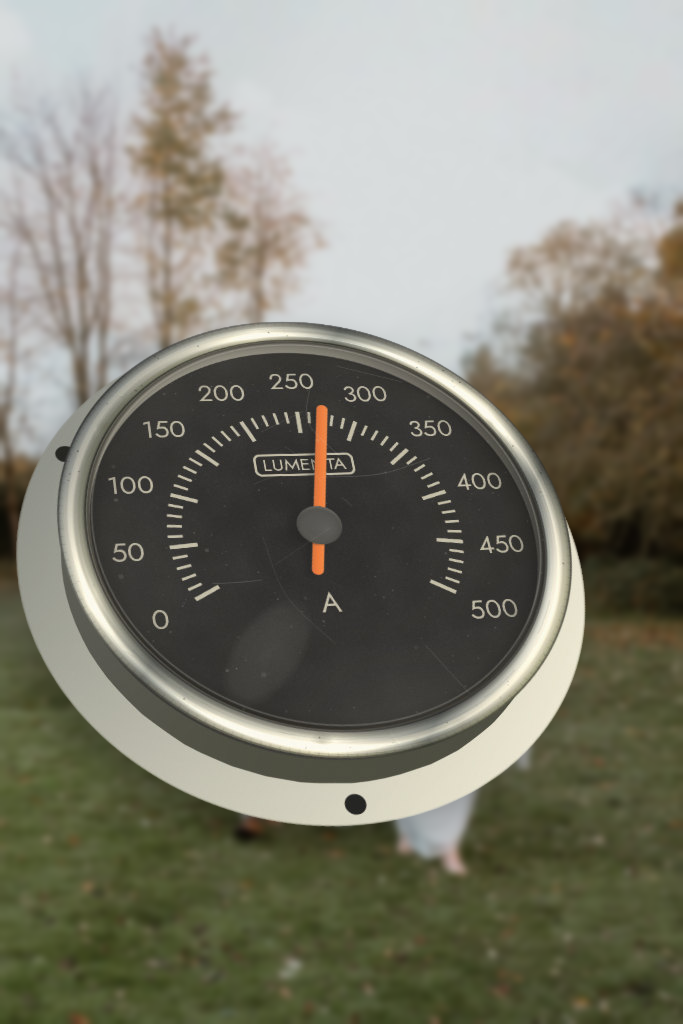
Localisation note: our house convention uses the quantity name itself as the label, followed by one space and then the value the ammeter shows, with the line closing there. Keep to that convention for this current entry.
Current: 270 A
